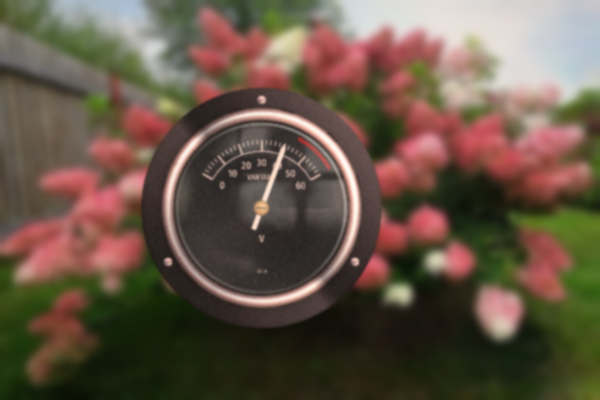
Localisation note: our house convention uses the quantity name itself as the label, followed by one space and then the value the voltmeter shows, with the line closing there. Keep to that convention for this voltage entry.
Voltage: 40 V
